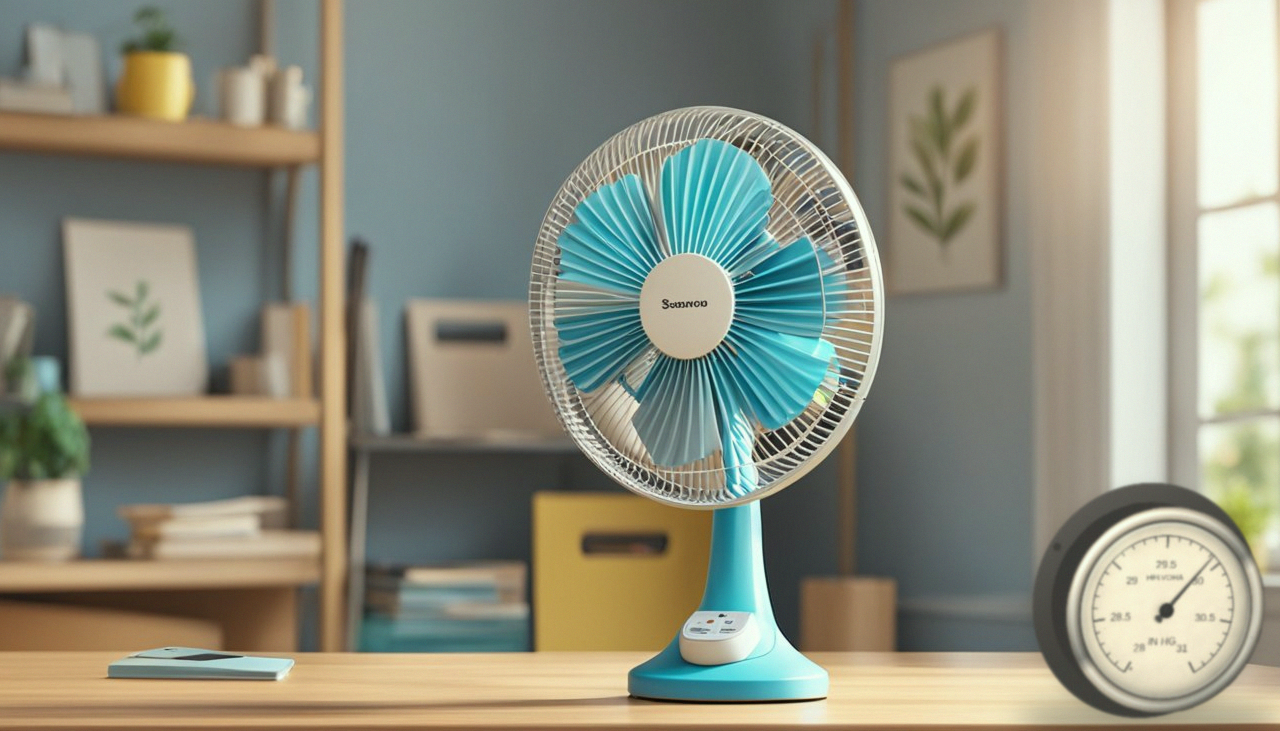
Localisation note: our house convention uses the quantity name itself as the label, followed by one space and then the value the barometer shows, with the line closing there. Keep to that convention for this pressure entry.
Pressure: 29.9 inHg
